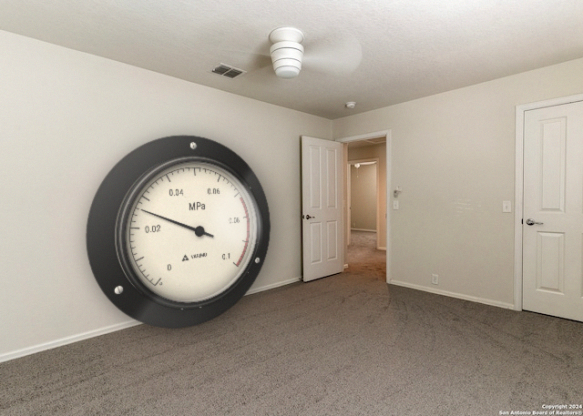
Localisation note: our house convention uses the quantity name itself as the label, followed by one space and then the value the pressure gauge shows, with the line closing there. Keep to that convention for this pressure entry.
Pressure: 0.026 MPa
